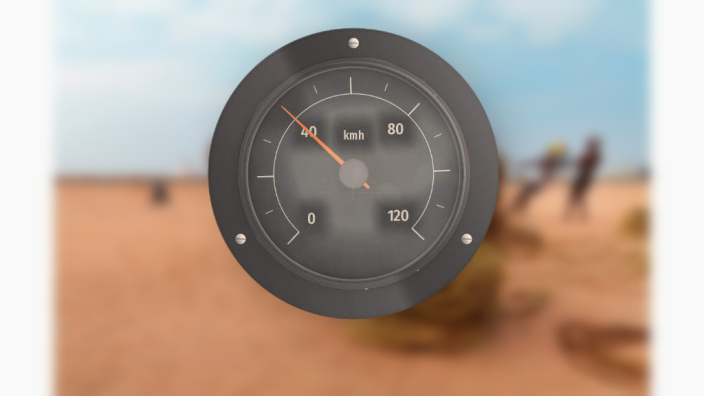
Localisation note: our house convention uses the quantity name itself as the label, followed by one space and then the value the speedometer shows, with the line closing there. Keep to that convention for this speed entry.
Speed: 40 km/h
